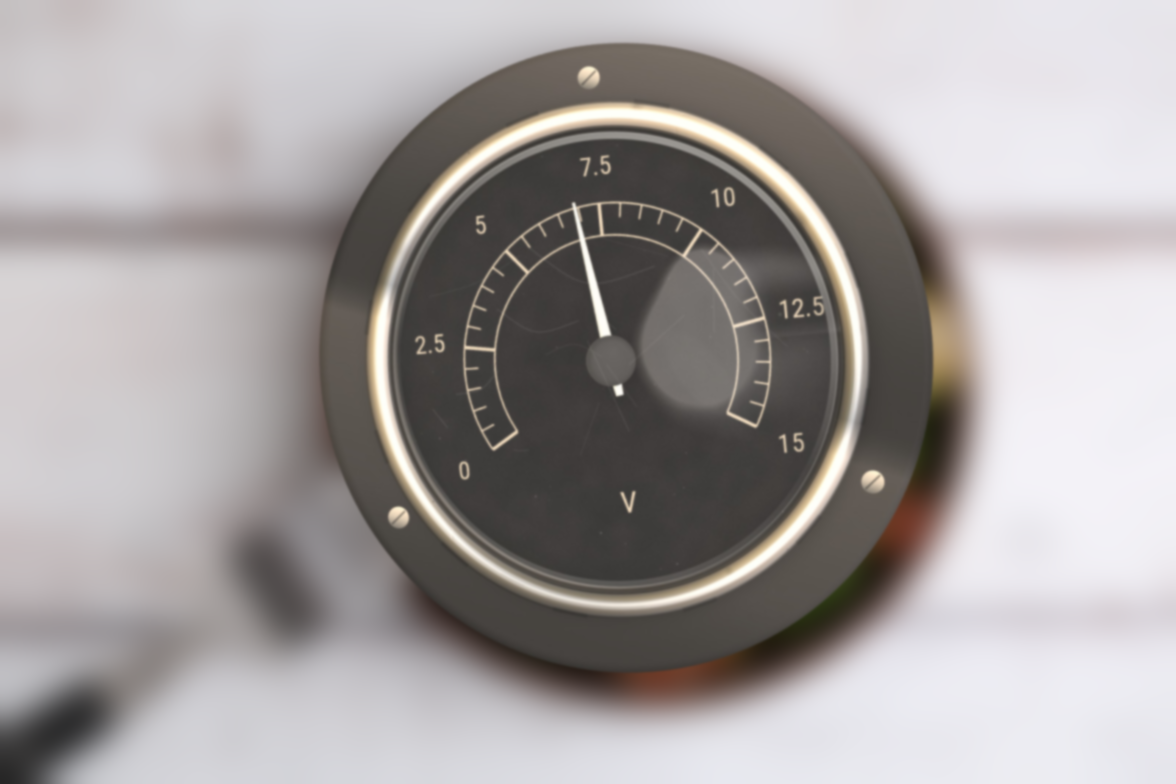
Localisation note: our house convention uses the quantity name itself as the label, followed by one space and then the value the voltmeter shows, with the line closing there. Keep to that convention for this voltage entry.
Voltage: 7 V
